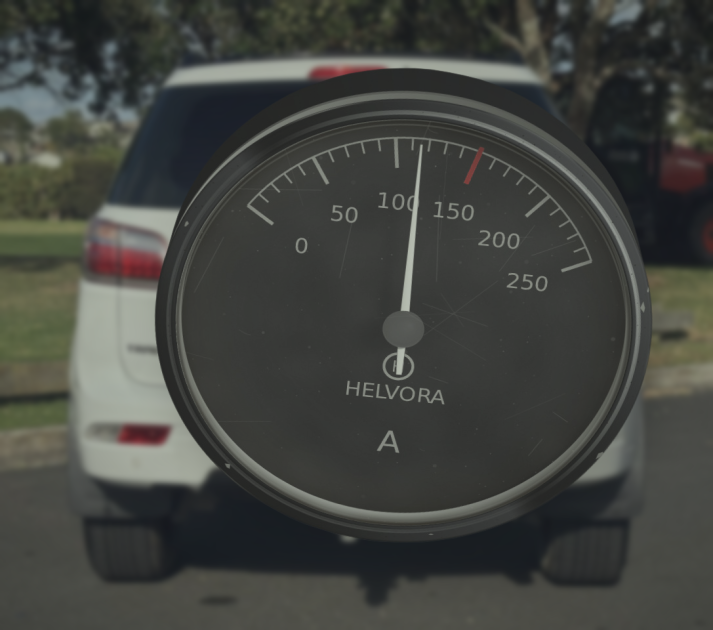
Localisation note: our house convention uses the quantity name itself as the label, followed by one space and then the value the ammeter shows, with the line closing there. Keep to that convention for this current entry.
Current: 115 A
